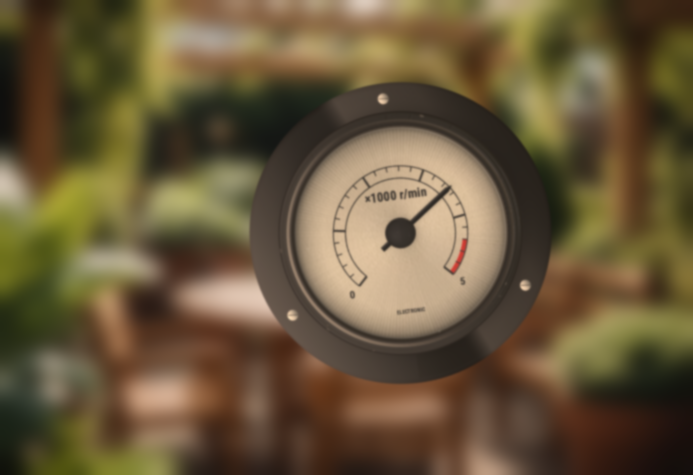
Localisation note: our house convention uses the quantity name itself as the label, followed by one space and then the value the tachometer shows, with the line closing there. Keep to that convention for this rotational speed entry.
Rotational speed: 3500 rpm
